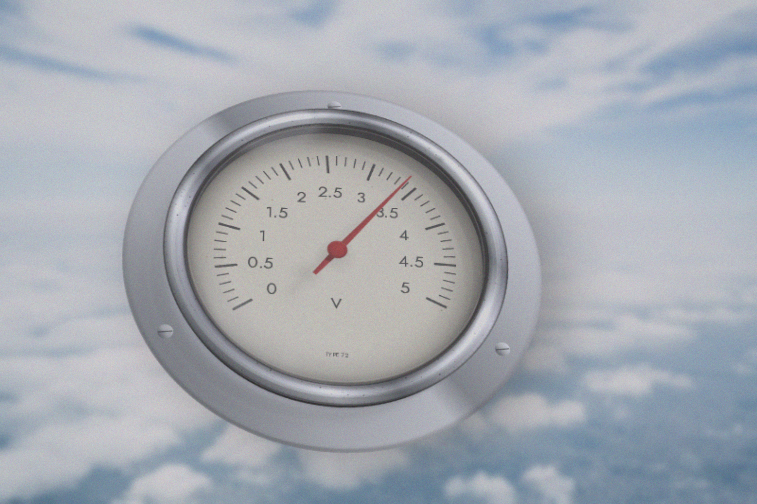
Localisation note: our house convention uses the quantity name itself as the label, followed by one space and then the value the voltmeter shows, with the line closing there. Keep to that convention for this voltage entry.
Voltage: 3.4 V
